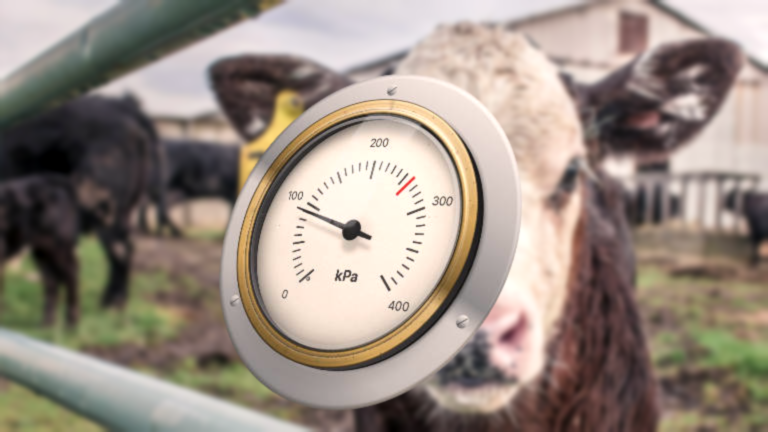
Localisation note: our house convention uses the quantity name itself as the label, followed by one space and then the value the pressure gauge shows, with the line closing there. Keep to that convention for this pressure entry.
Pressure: 90 kPa
